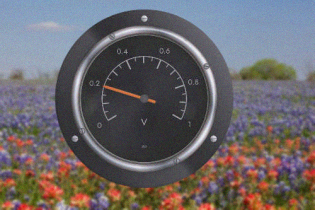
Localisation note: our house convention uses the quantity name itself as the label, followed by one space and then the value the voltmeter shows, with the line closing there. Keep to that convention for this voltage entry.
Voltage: 0.2 V
